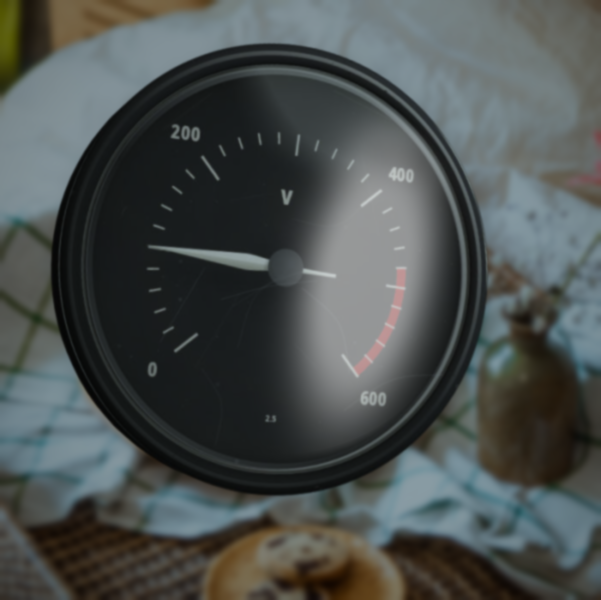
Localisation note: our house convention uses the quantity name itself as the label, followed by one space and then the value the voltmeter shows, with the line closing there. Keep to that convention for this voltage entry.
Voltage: 100 V
